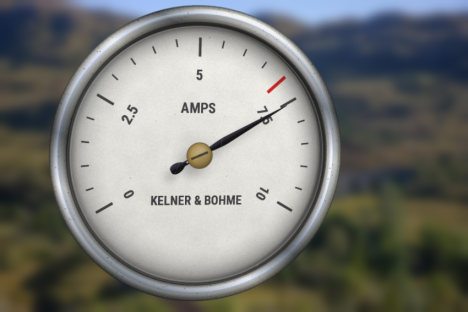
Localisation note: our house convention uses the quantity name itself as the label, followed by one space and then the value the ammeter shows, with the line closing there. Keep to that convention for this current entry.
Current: 7.5 A
